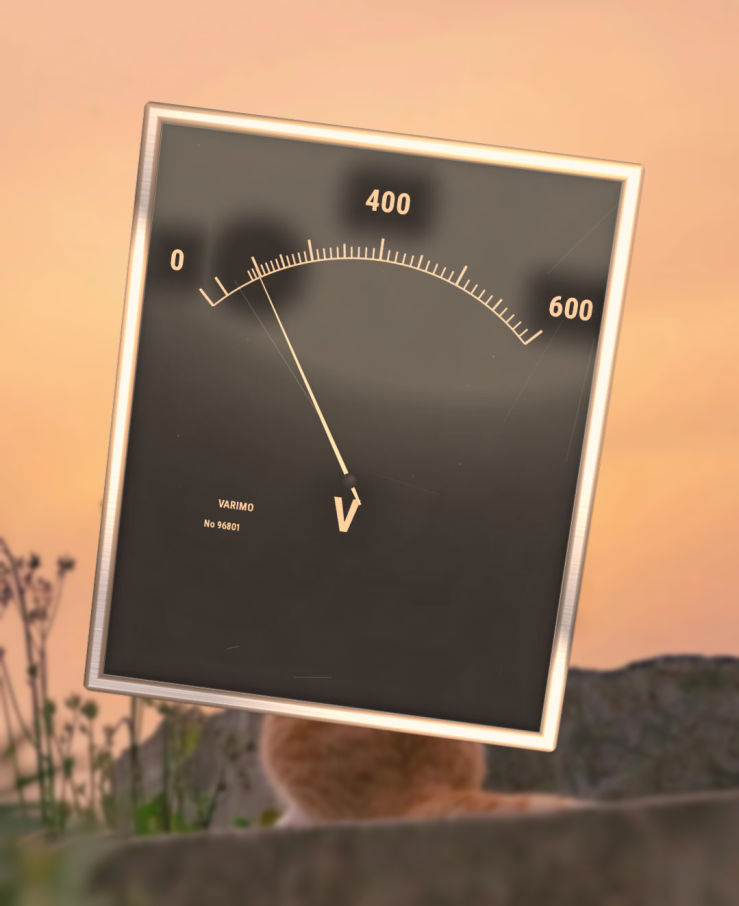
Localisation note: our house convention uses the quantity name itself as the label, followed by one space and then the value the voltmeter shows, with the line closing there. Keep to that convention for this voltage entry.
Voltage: 200 V
